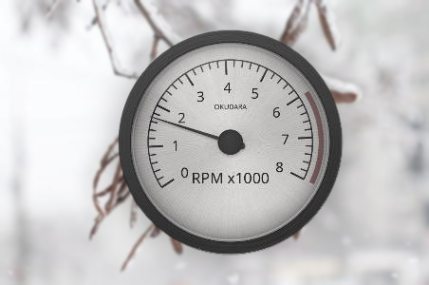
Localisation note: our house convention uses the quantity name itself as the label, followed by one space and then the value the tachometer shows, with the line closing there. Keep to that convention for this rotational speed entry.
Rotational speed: 1700 rpm
